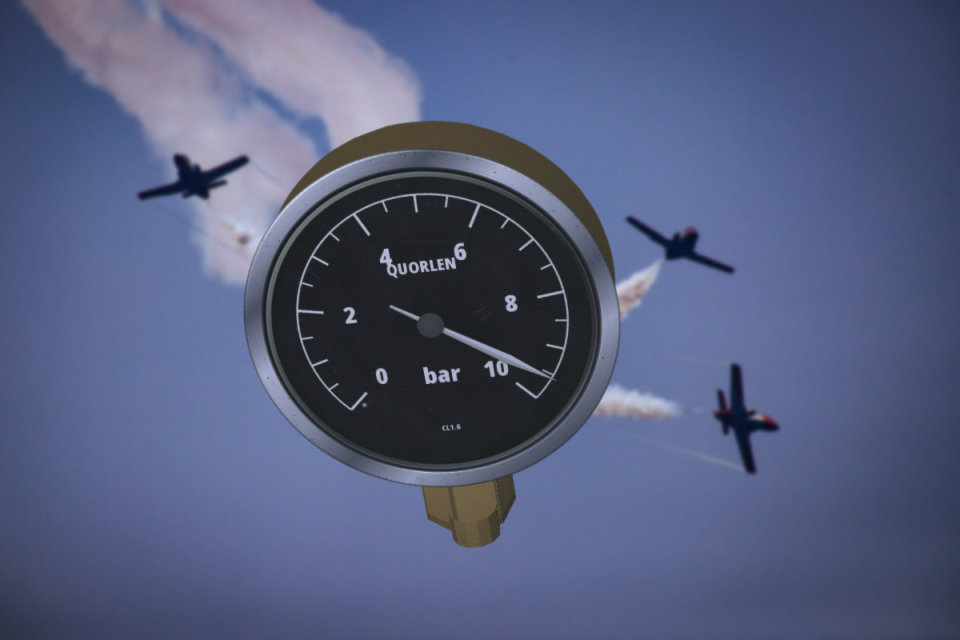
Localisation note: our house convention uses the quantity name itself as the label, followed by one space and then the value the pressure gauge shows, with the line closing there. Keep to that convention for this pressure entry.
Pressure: 9.5 bar
